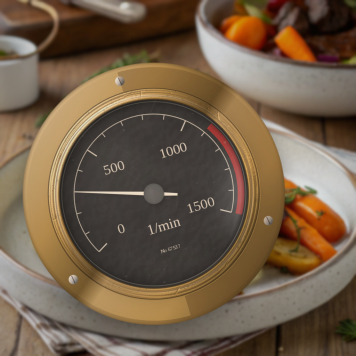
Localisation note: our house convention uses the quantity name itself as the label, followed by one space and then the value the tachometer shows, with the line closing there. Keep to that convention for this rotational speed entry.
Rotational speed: 300 rpm
